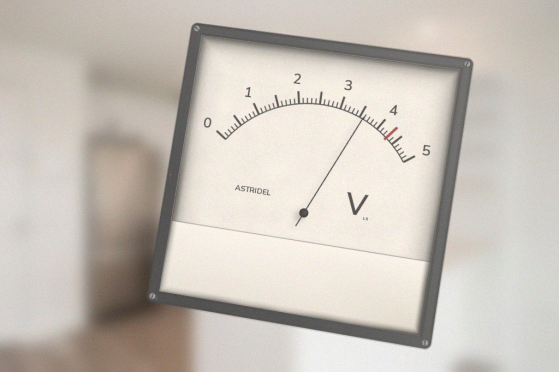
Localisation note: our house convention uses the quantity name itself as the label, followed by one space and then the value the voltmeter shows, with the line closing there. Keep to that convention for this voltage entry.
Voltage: 3.6 V
